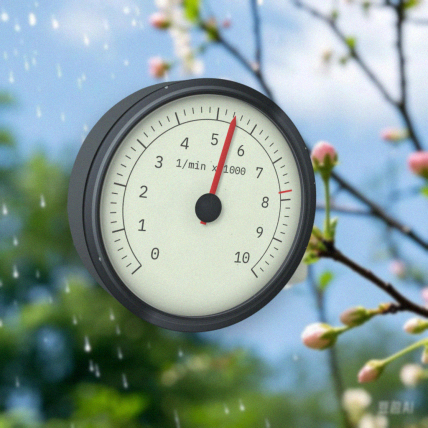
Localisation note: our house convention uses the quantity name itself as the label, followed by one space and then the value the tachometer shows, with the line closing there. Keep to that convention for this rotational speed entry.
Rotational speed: 5400 rpm
